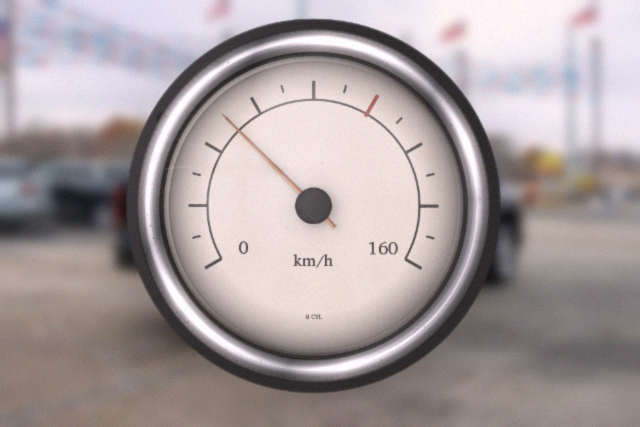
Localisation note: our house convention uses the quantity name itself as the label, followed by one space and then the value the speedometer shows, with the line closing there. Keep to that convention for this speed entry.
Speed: 50 km/h
